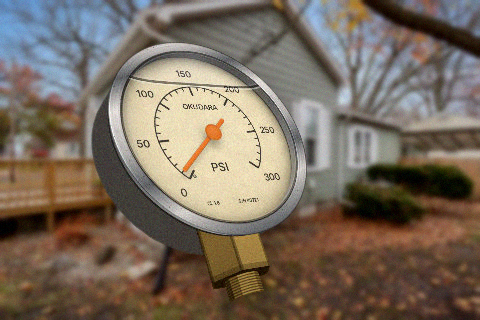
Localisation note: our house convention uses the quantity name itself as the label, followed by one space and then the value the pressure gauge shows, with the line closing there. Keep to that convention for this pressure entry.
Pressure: 10 psi
